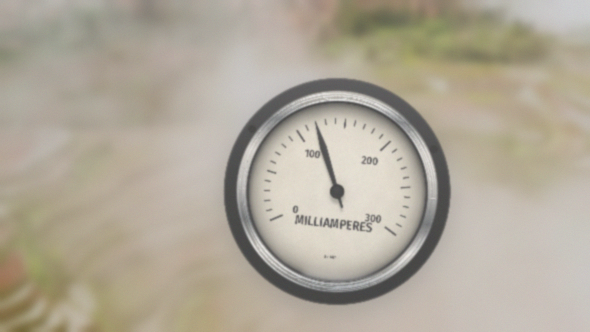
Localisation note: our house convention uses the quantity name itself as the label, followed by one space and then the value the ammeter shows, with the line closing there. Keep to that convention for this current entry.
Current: 120 mA
